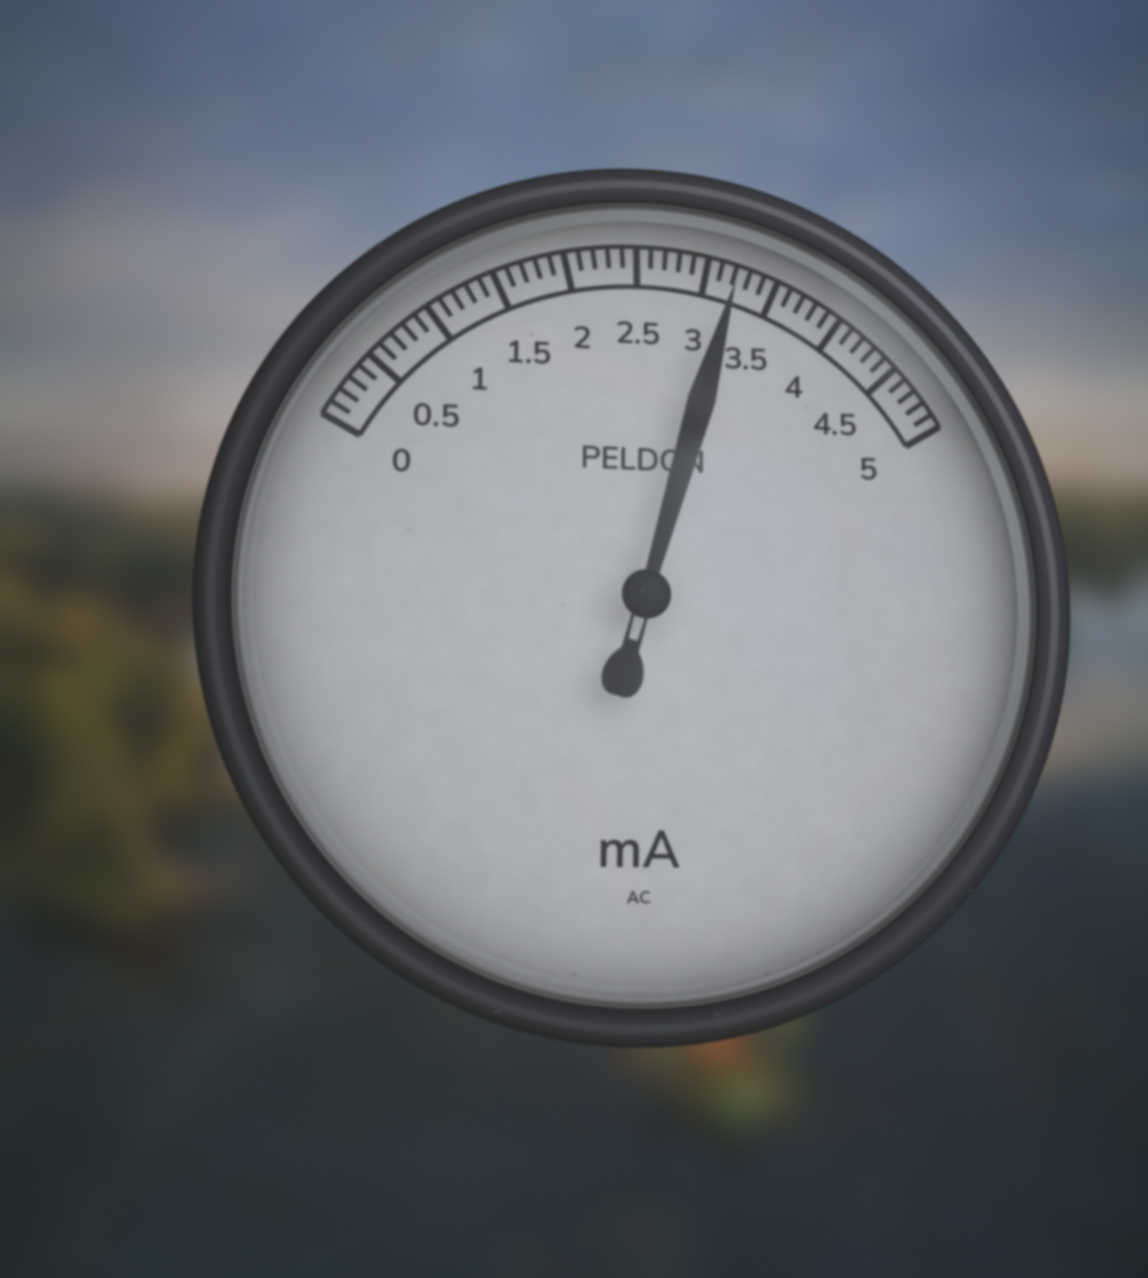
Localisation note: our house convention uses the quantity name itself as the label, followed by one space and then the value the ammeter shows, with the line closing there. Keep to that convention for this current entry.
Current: 3.2 mA
